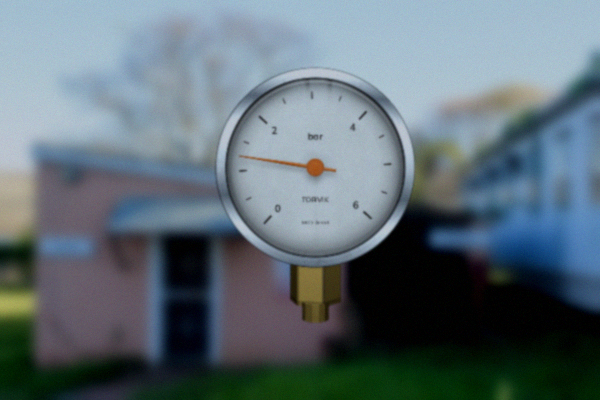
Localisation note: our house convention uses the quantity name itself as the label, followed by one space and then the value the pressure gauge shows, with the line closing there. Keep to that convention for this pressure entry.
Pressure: 1.25 bar
